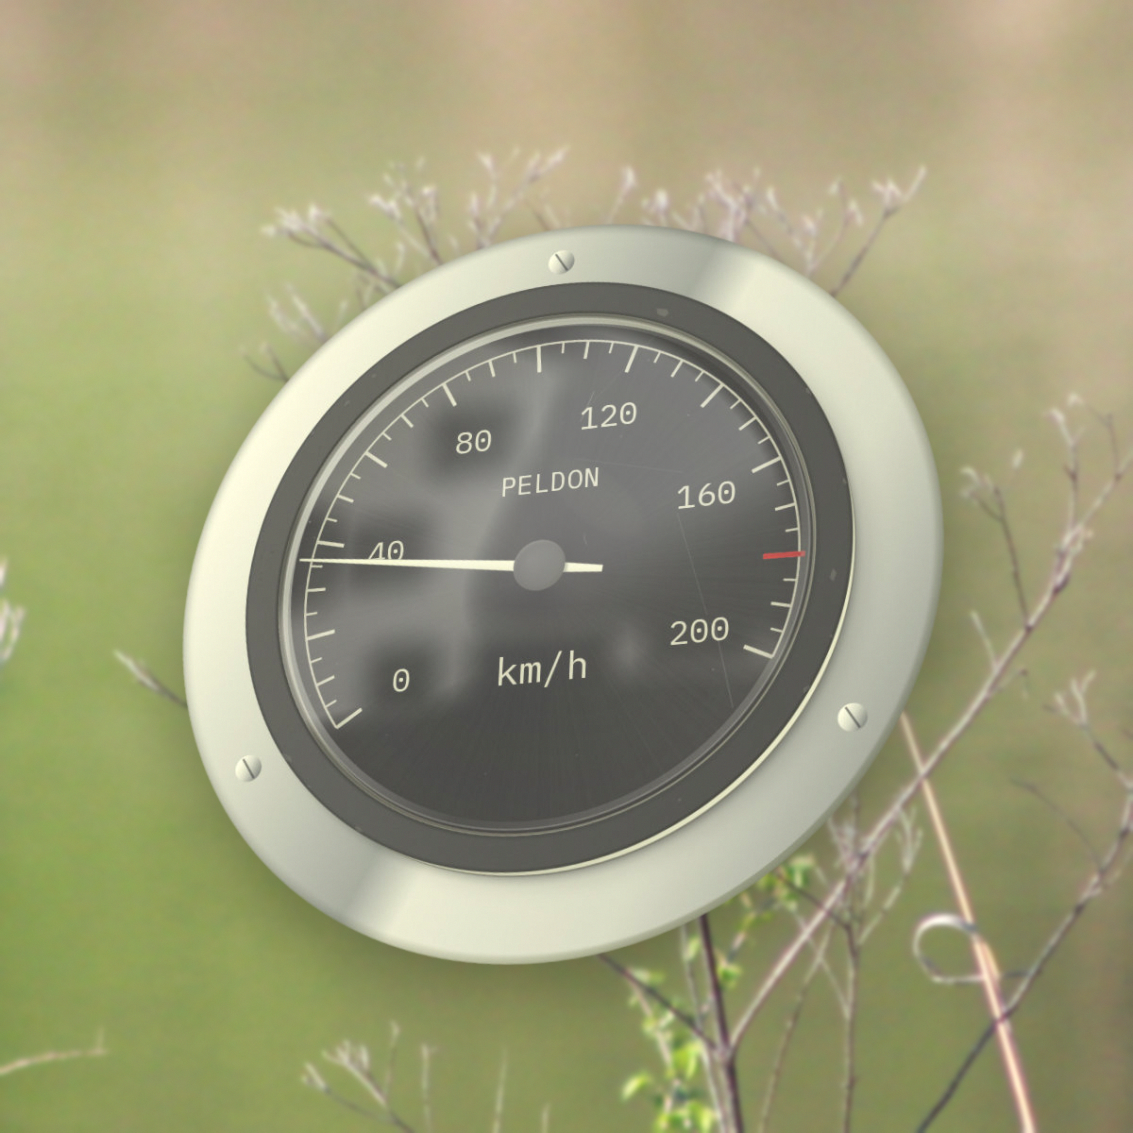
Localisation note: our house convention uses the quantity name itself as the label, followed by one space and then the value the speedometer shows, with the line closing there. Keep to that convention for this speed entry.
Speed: 35 km/h
